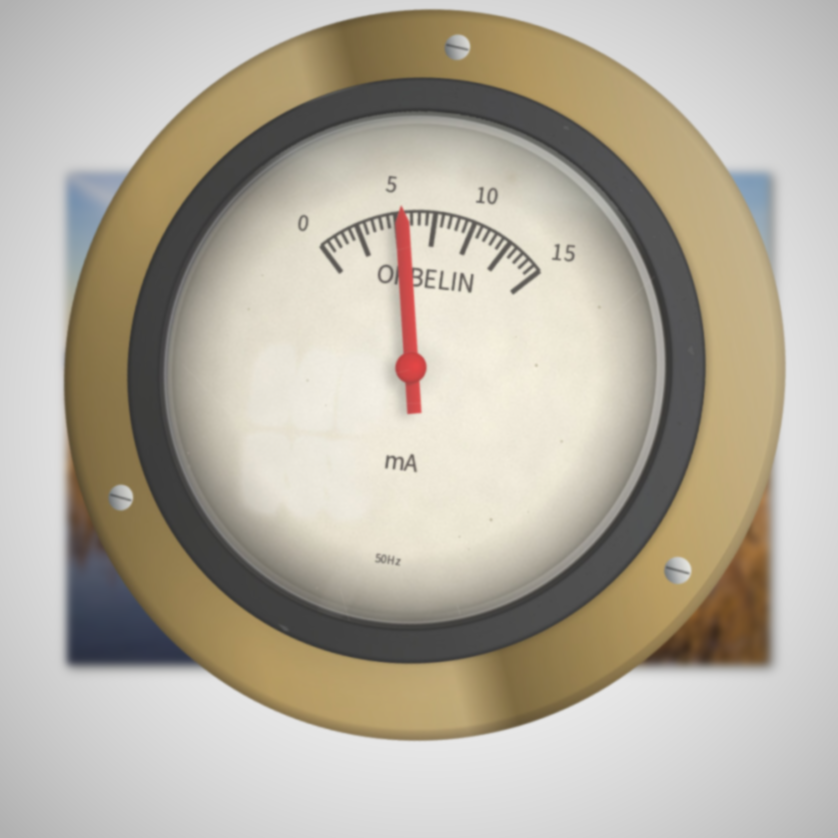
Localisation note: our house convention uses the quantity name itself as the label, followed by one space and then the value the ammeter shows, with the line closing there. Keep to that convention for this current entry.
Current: 5.5 mA
